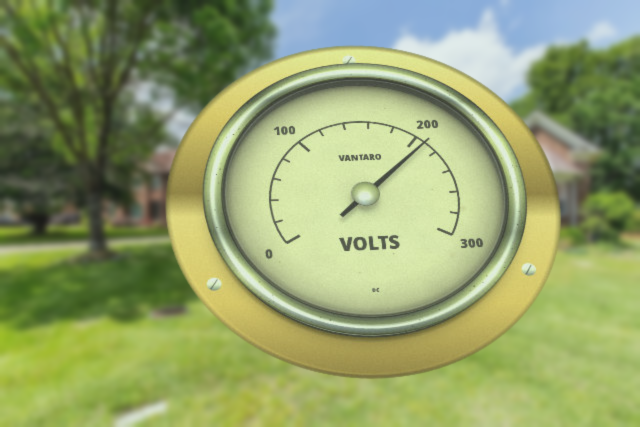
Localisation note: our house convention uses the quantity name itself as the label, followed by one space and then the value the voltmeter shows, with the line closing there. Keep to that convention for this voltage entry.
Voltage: 210 V
